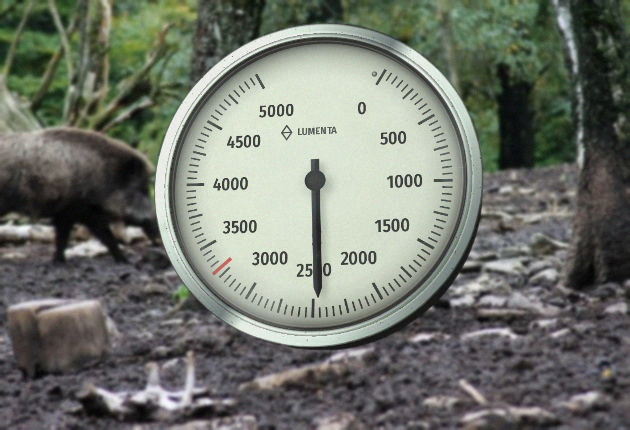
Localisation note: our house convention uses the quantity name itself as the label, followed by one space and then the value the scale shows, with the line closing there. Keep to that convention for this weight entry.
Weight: 2450 g
